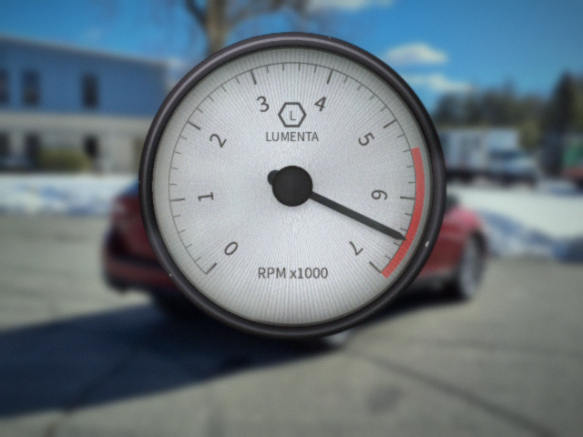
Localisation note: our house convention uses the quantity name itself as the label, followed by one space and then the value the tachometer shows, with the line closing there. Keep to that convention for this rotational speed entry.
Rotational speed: 6500 rpm
